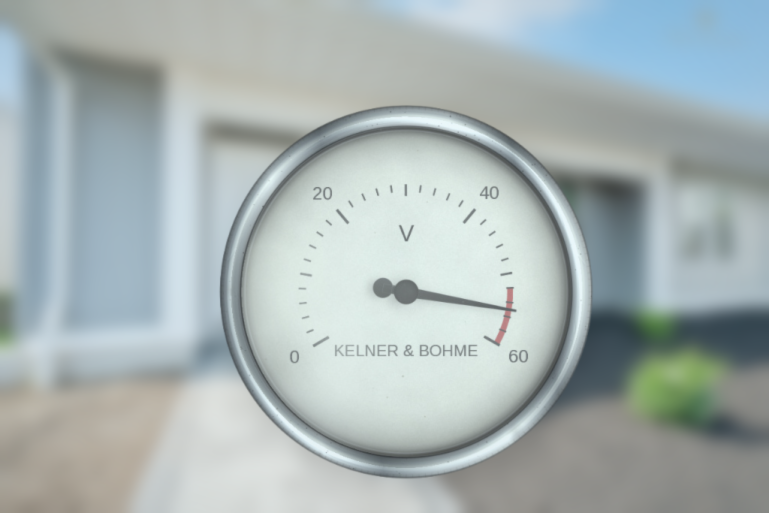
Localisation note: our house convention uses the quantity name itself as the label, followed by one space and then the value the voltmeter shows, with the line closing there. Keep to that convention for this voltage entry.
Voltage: 55 V
